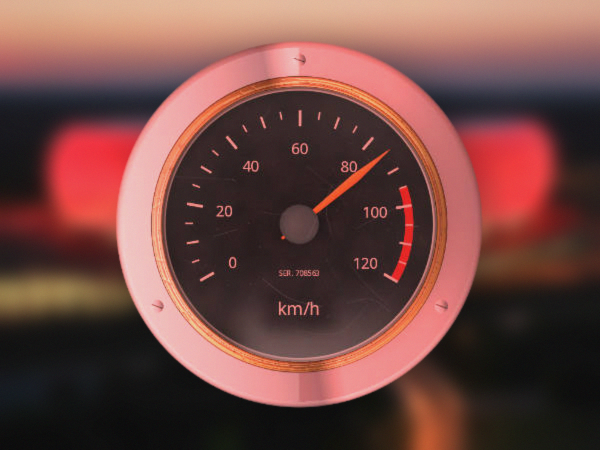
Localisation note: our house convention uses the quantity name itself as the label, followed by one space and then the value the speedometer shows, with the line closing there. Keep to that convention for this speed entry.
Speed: 85 km/h
